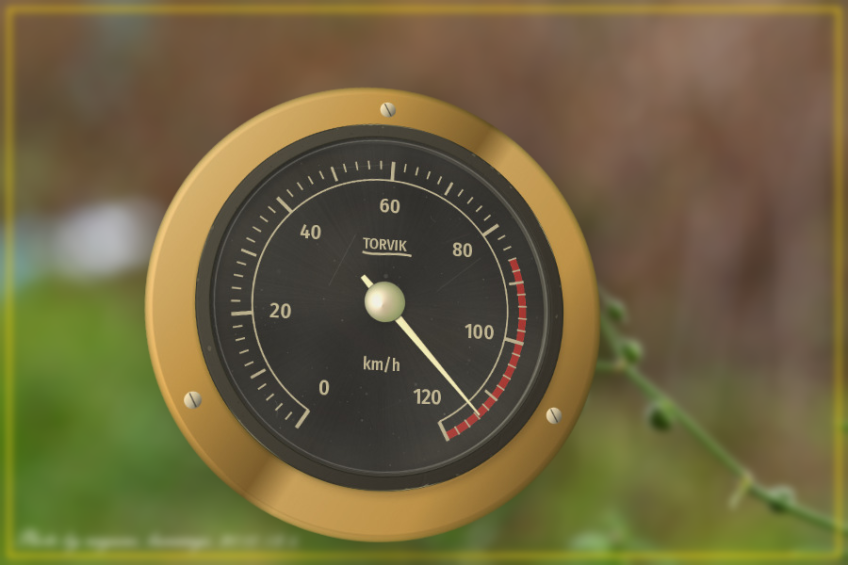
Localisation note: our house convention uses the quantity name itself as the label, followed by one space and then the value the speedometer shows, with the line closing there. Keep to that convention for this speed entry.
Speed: 114 km/h
